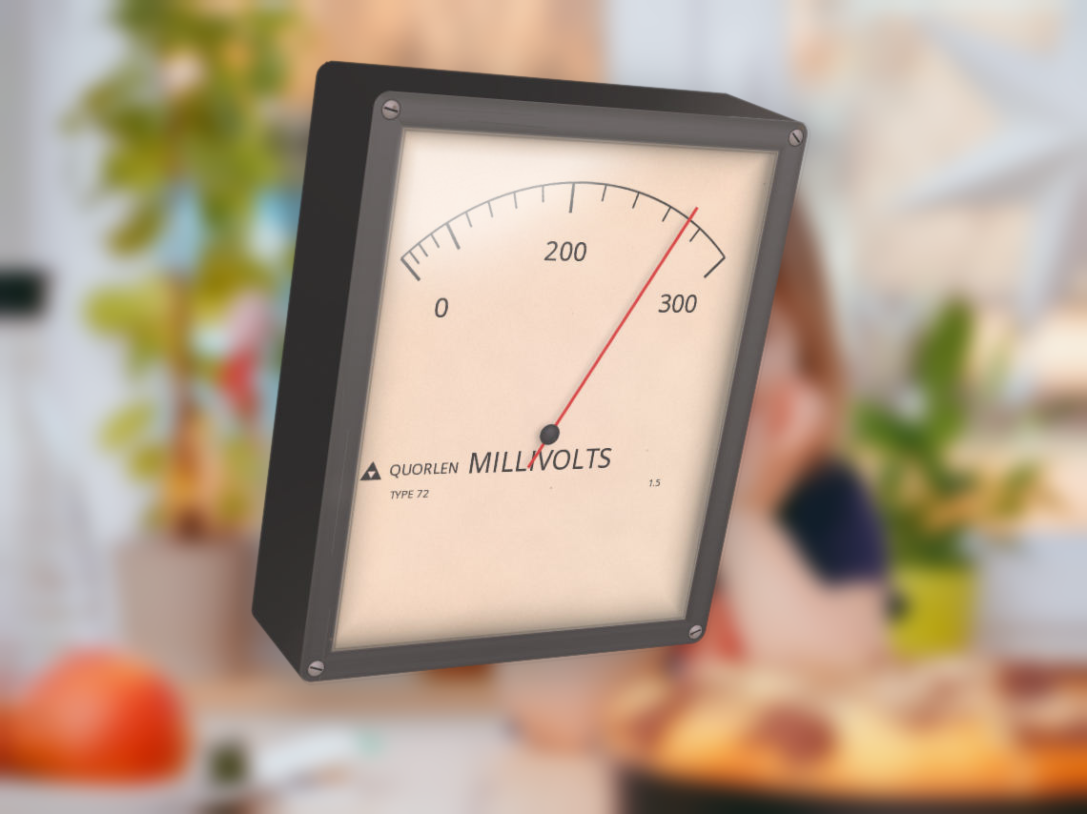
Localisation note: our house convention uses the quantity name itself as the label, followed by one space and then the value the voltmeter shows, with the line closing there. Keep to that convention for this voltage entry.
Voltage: 270 mV
